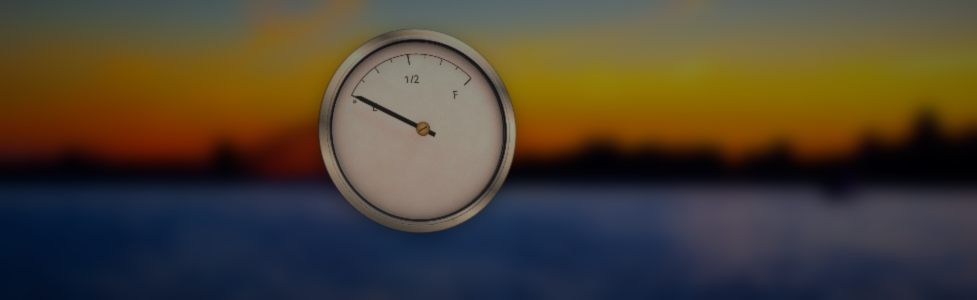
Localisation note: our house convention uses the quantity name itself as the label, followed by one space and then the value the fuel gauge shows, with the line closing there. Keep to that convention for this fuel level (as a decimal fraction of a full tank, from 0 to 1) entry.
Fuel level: 0
